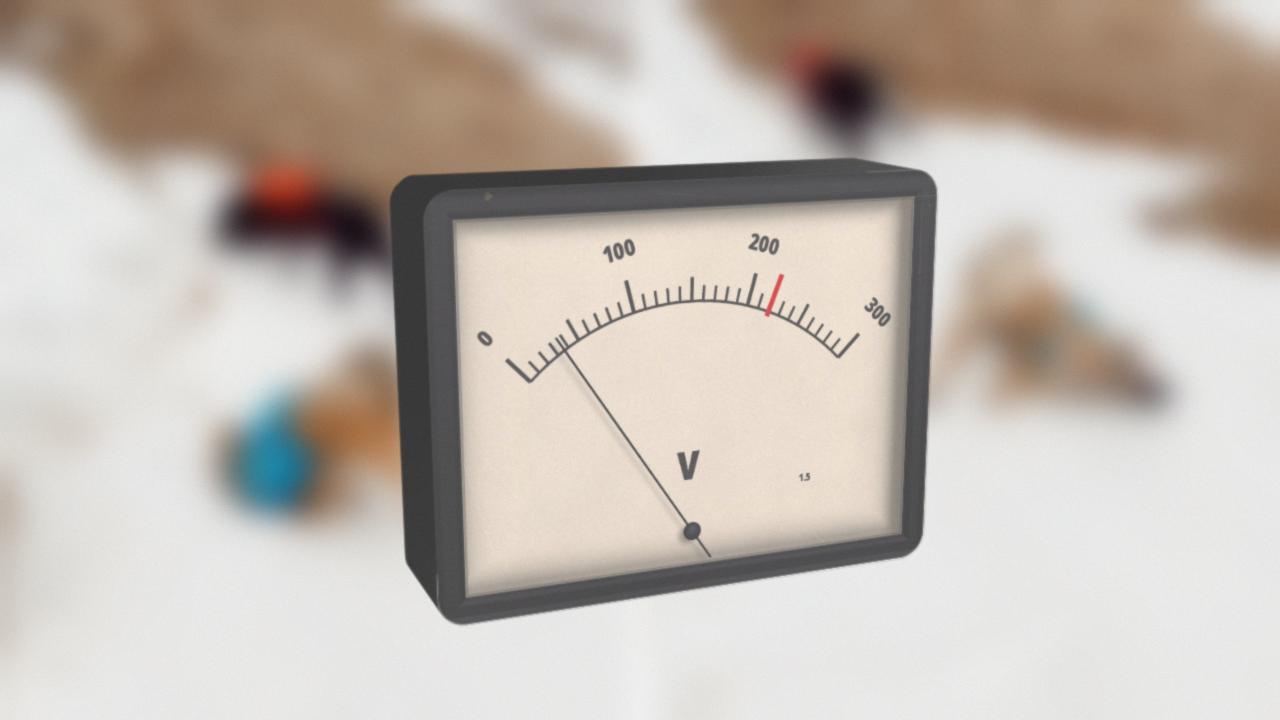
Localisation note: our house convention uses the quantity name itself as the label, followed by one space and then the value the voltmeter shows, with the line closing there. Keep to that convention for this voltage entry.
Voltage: 35 V
